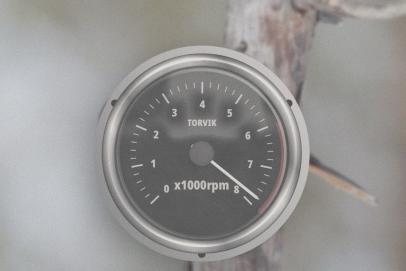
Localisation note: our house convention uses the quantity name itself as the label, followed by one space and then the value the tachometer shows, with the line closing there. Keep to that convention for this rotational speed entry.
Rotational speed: 7800 rpm
